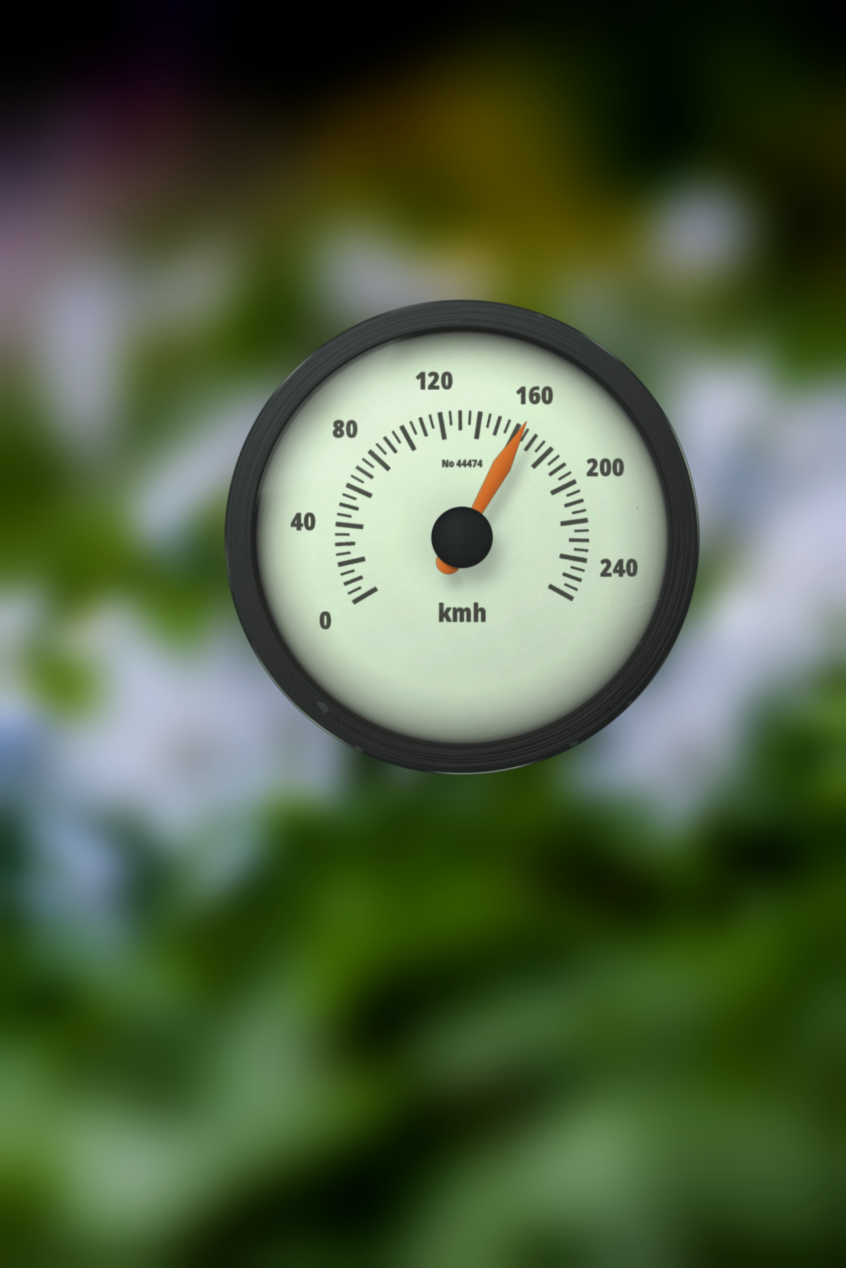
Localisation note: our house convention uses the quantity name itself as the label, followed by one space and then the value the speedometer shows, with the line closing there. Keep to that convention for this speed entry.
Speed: 162.5 km/h
